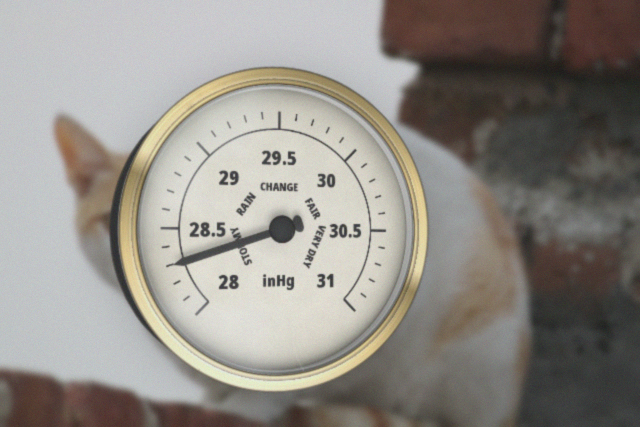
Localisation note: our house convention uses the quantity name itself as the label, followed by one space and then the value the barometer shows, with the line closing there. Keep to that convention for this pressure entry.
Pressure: 28.3 inHg
